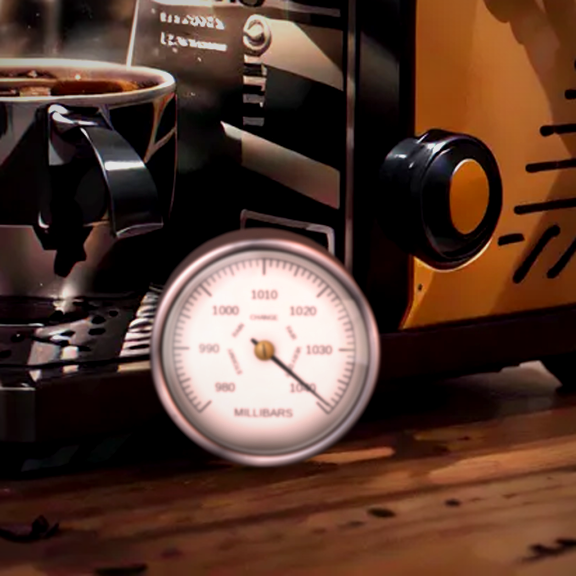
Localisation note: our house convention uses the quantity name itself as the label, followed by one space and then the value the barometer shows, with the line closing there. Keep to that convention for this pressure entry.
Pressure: 1039 mbar
